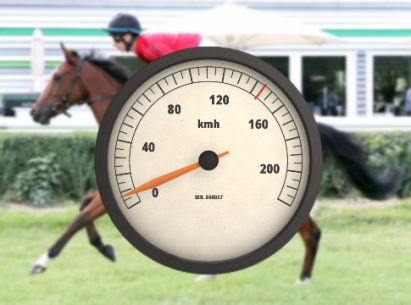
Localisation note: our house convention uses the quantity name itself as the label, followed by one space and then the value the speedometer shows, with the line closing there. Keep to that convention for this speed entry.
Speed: 7.5 km/h
